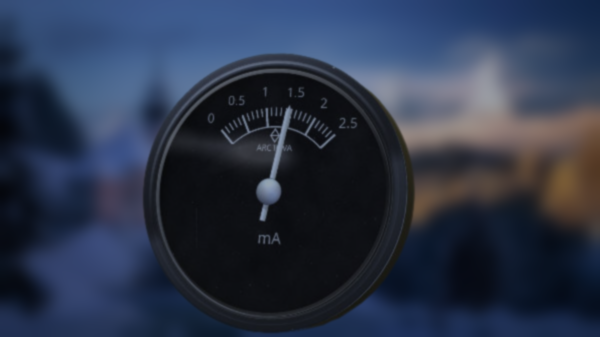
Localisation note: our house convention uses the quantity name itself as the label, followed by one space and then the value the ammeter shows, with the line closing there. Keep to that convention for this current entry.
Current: 1.5 mA
